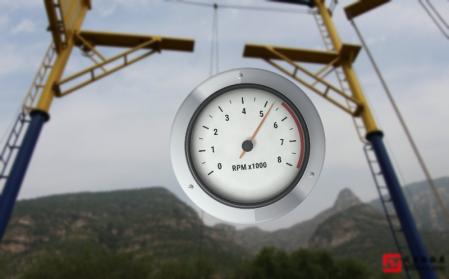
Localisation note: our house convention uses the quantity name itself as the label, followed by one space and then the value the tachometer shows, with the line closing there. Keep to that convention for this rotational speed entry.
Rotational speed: 5250 rpm
